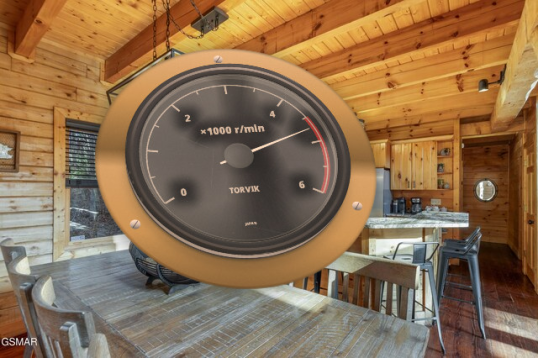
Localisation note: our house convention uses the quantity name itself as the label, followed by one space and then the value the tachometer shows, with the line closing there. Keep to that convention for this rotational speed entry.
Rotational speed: 4750 rpm
